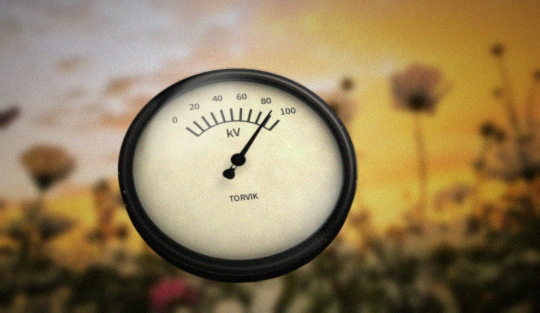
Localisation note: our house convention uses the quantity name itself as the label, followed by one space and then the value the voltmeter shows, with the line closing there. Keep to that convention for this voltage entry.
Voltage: 90 kV
